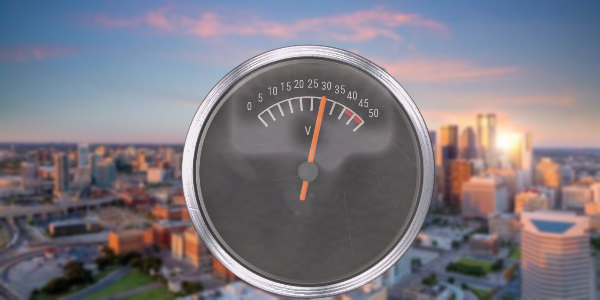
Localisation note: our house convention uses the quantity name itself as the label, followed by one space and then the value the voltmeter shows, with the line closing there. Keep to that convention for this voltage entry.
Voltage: 30 V
